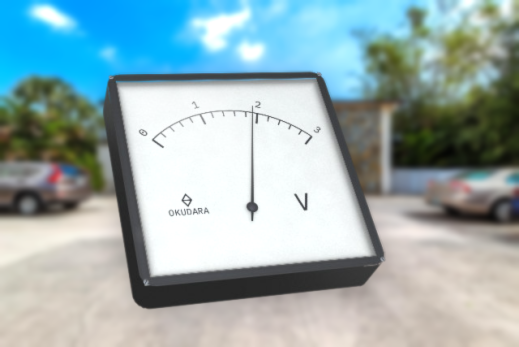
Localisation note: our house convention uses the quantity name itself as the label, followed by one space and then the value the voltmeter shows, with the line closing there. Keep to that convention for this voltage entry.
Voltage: 1.9 V
